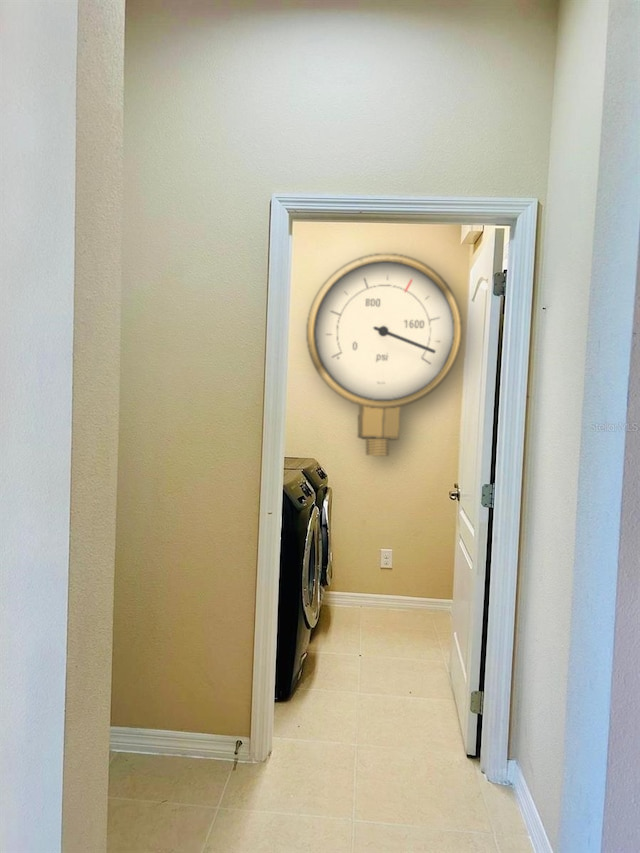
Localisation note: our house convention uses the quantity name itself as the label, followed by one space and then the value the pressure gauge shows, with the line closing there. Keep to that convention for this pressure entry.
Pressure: 1900 psi
